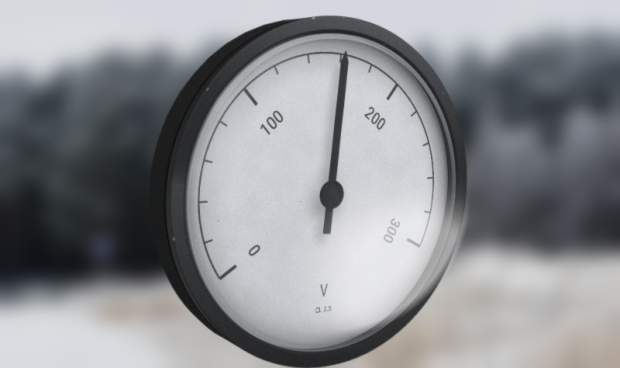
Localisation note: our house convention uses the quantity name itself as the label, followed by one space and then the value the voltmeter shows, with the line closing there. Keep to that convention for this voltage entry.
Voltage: 160 V
